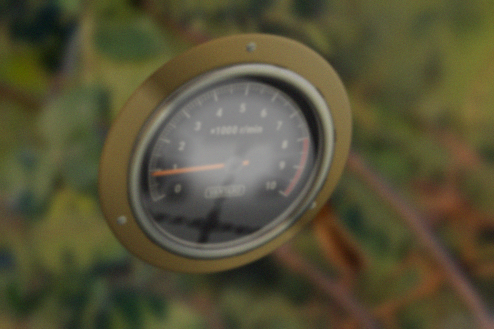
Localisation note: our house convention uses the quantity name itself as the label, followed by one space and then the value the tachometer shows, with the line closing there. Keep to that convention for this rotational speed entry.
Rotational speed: 1000 rpm
